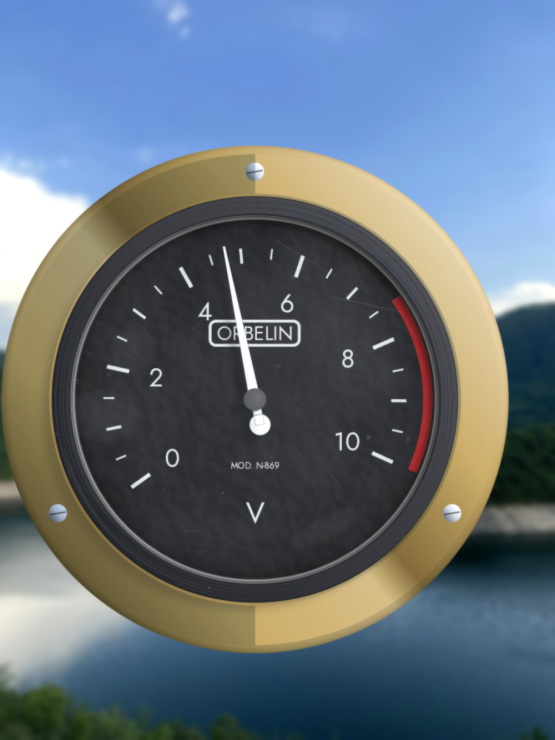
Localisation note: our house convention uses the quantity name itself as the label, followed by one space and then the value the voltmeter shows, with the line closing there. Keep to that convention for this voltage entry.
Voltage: 4.75 V
